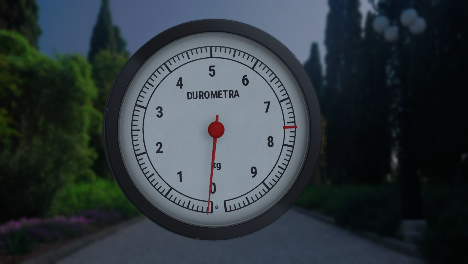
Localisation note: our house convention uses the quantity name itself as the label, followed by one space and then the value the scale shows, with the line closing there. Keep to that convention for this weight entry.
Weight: 0.1 kg
